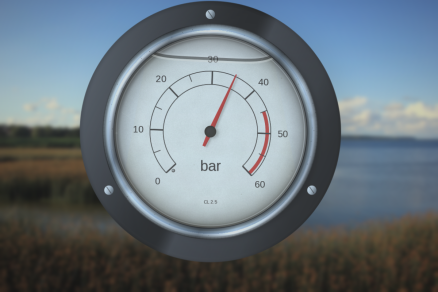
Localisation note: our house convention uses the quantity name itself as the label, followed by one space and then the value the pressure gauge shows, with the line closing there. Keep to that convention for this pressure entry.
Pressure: 35 bar
